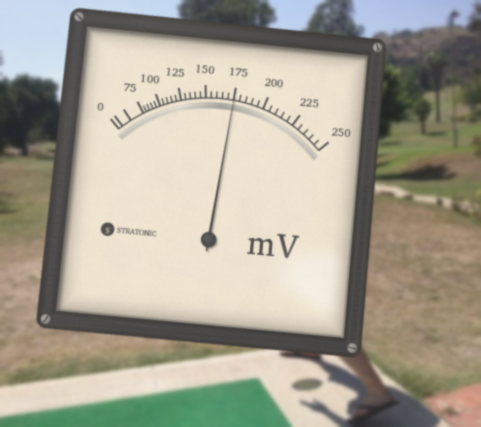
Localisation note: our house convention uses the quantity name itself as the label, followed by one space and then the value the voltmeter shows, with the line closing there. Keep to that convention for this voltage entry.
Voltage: 175 mV
